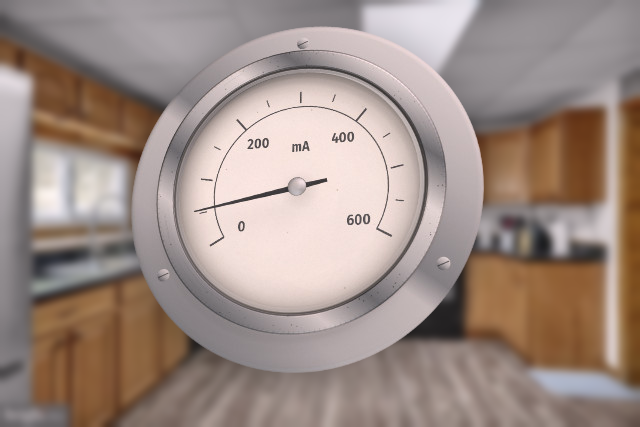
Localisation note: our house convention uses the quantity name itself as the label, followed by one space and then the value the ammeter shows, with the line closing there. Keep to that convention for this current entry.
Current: 50 mA
